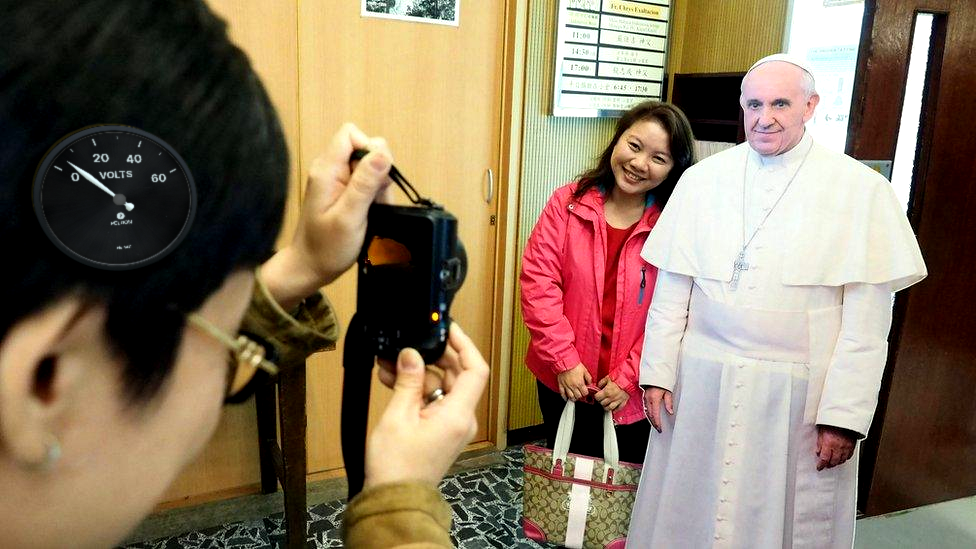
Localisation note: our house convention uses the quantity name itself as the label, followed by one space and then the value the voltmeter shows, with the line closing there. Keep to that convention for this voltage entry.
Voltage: 5 V
